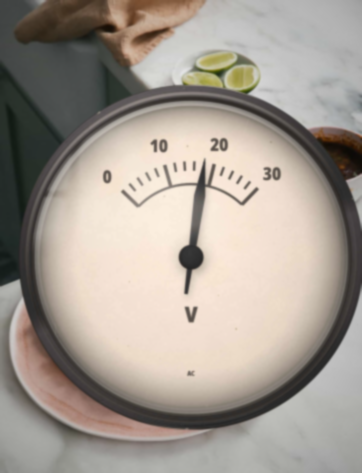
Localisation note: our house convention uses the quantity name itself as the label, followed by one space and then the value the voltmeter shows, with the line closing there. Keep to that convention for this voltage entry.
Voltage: 18 V
